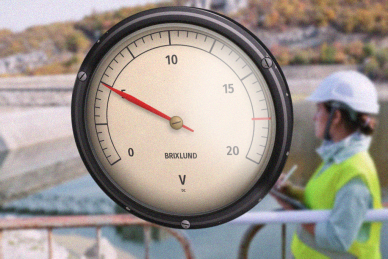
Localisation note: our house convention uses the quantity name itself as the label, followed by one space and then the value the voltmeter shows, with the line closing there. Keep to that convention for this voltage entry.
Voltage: 5 V
